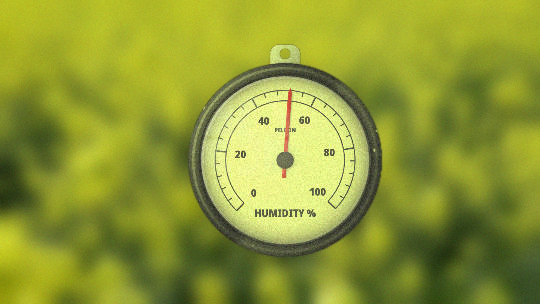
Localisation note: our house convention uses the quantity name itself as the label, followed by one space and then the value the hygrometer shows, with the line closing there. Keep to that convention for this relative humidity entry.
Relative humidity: 52 %
